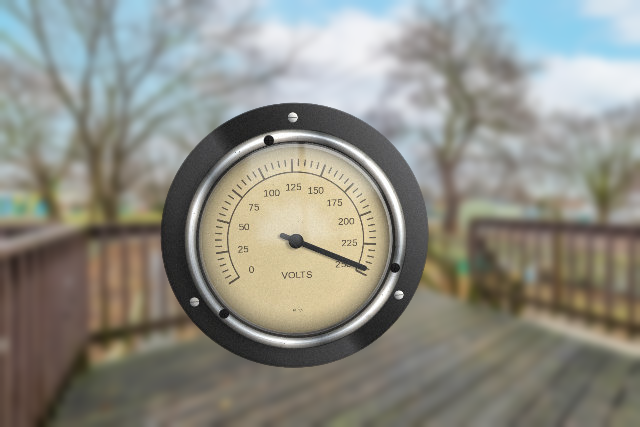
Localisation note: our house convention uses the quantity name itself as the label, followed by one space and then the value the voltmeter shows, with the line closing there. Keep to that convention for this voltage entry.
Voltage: 245 V
